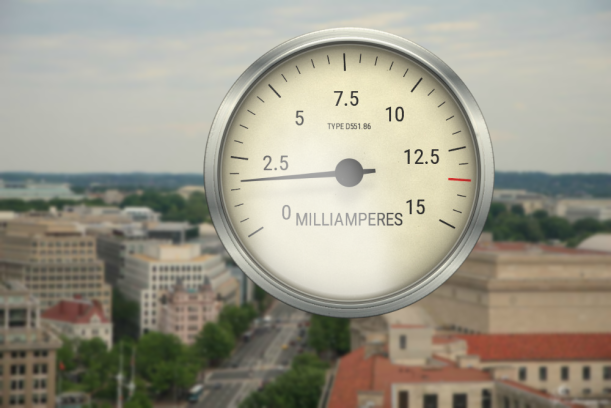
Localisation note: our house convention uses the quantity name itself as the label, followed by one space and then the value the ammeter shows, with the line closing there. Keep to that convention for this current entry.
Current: 1.75 mA
